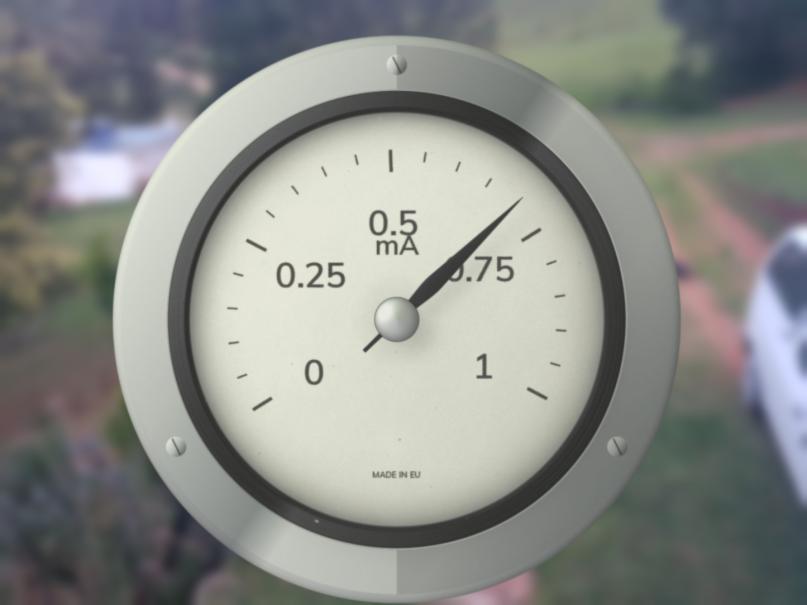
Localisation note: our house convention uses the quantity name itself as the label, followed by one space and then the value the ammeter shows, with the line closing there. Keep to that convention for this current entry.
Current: 0.7 mA
